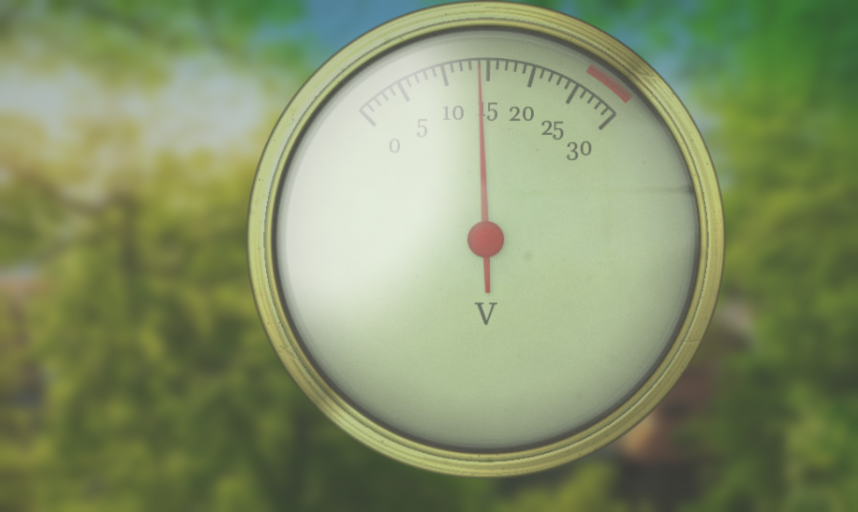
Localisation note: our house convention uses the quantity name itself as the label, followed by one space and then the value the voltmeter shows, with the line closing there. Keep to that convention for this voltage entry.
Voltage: 14 V
